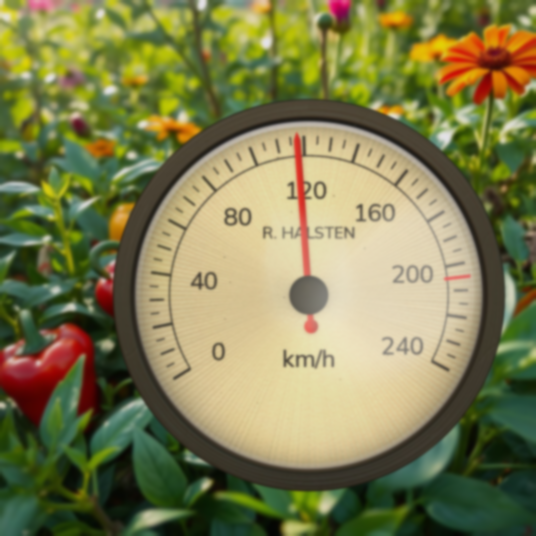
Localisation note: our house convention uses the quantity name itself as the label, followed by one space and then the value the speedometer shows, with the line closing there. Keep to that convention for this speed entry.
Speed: 117.5 km/h
